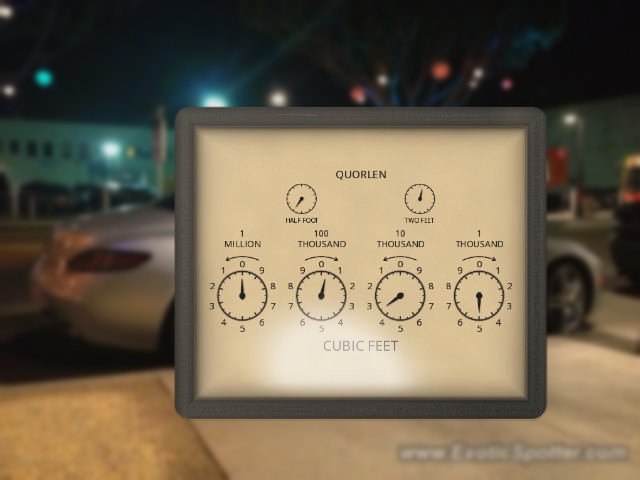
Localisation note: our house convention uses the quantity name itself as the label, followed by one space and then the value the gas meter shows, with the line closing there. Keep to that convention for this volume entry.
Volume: 3500 ft³
